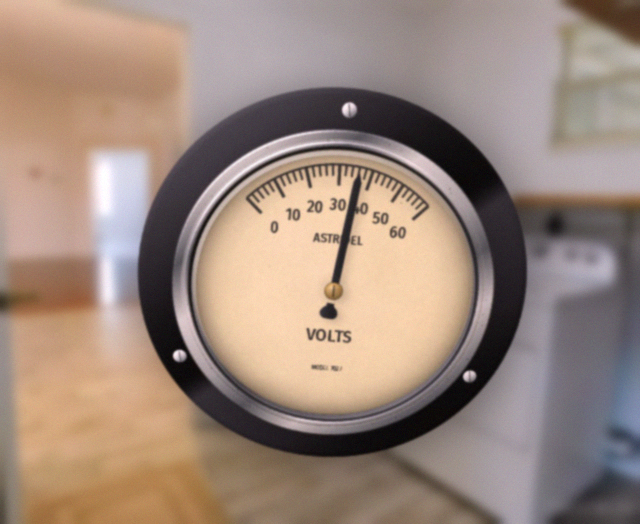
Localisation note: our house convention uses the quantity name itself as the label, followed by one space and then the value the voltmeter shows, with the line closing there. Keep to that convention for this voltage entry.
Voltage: 36 V
